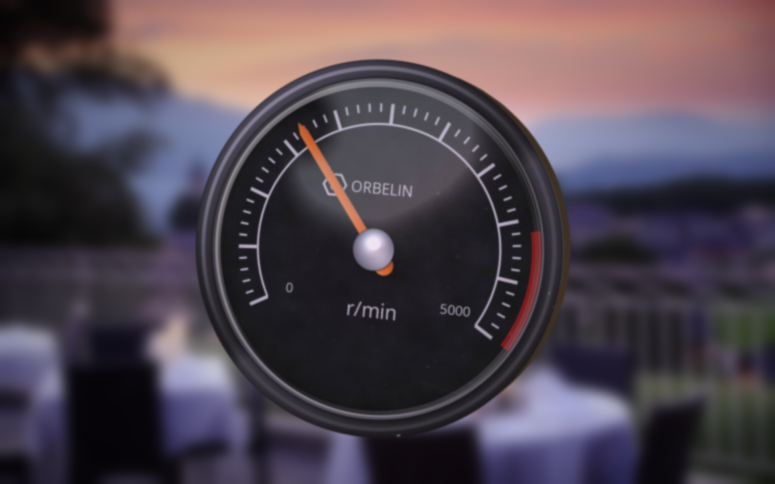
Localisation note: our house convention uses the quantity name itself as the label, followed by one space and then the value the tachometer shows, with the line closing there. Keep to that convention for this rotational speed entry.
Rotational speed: 1700 rpm
